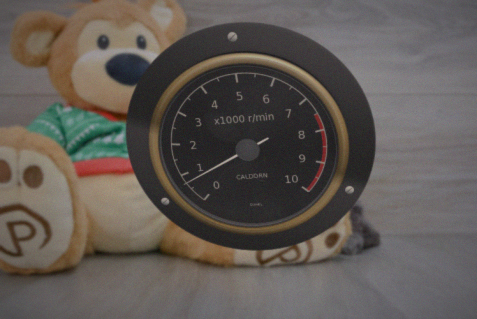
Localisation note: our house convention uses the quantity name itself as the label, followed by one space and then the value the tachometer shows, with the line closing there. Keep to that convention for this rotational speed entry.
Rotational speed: 750 rpm
